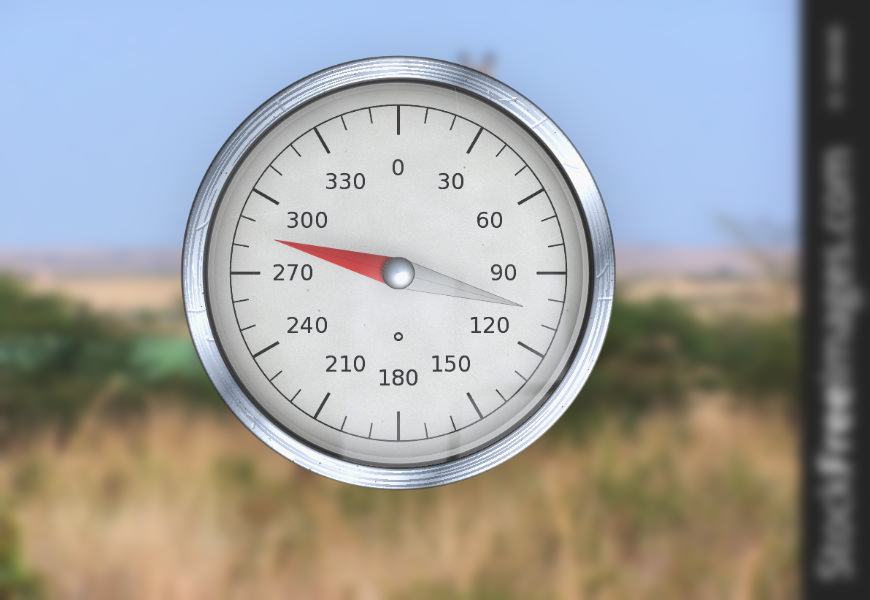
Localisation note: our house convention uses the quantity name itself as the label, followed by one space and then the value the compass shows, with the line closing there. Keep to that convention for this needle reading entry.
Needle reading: 285 °
